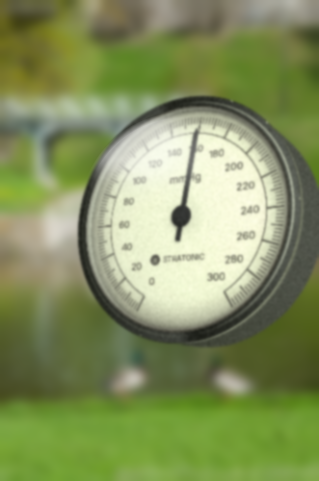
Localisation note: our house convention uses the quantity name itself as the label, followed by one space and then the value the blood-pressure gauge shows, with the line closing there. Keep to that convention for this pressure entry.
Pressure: 160 mmHg
